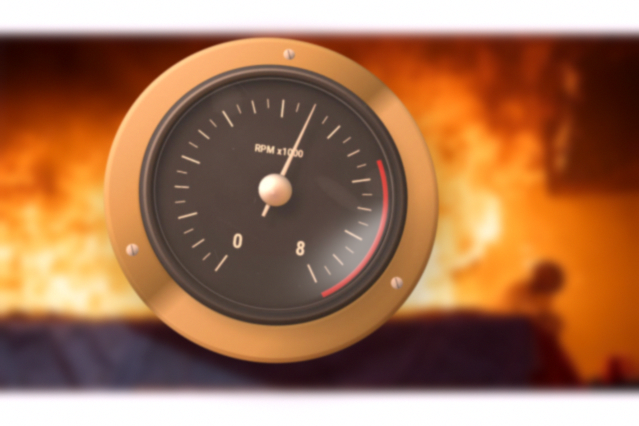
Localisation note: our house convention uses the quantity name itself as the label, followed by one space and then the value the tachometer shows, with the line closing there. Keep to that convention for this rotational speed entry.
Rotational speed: 4500 rpm
